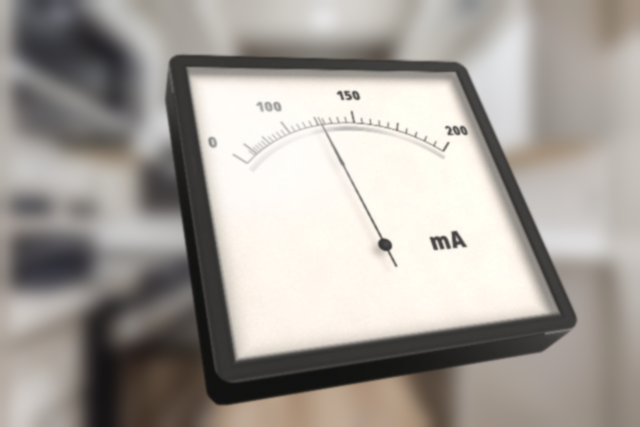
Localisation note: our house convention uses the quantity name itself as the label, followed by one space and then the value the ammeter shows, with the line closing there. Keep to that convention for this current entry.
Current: 125 mA
